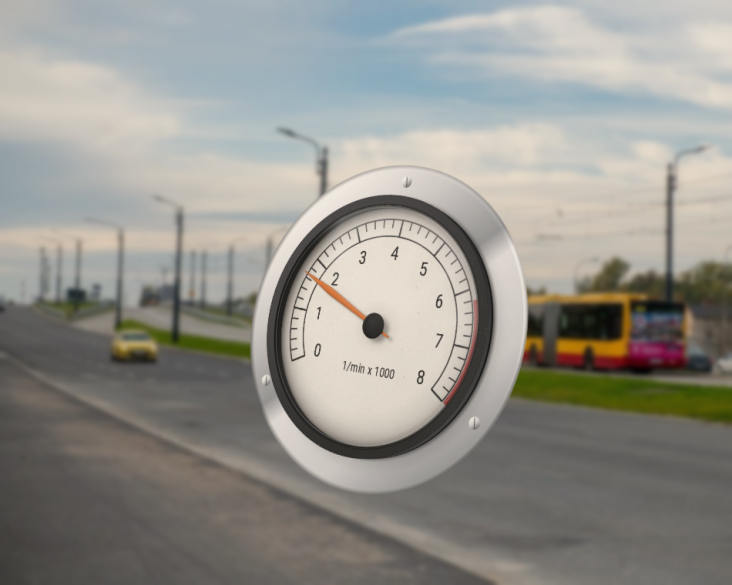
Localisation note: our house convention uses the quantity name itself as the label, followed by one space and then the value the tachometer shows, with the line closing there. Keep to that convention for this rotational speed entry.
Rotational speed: 1700 rpm
